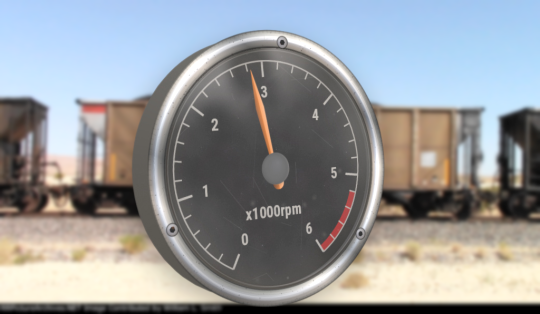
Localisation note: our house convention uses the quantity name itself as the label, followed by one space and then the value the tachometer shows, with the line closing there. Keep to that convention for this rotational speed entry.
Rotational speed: 2800 rpm
